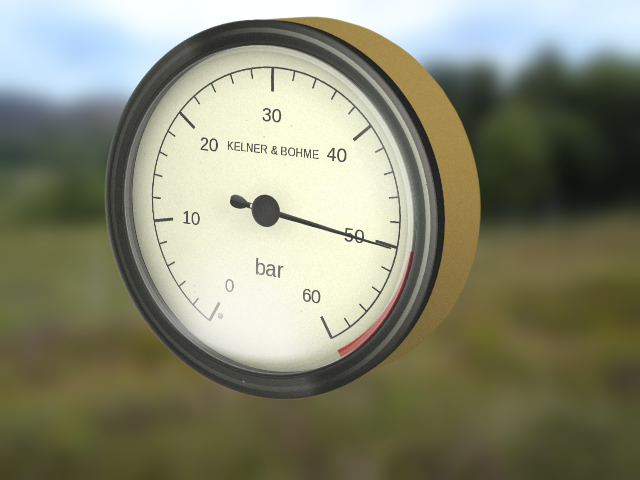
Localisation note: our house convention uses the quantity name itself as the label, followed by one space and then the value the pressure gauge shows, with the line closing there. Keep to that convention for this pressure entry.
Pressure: 50 bar
